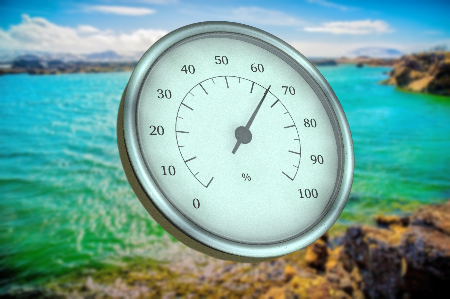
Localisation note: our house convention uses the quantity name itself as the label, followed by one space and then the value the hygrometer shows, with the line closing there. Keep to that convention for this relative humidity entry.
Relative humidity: 65 %
